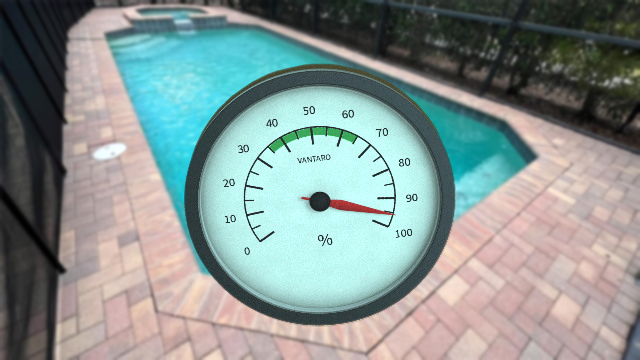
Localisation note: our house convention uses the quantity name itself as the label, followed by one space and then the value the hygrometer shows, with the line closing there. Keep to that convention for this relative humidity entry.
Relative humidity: 95 %
